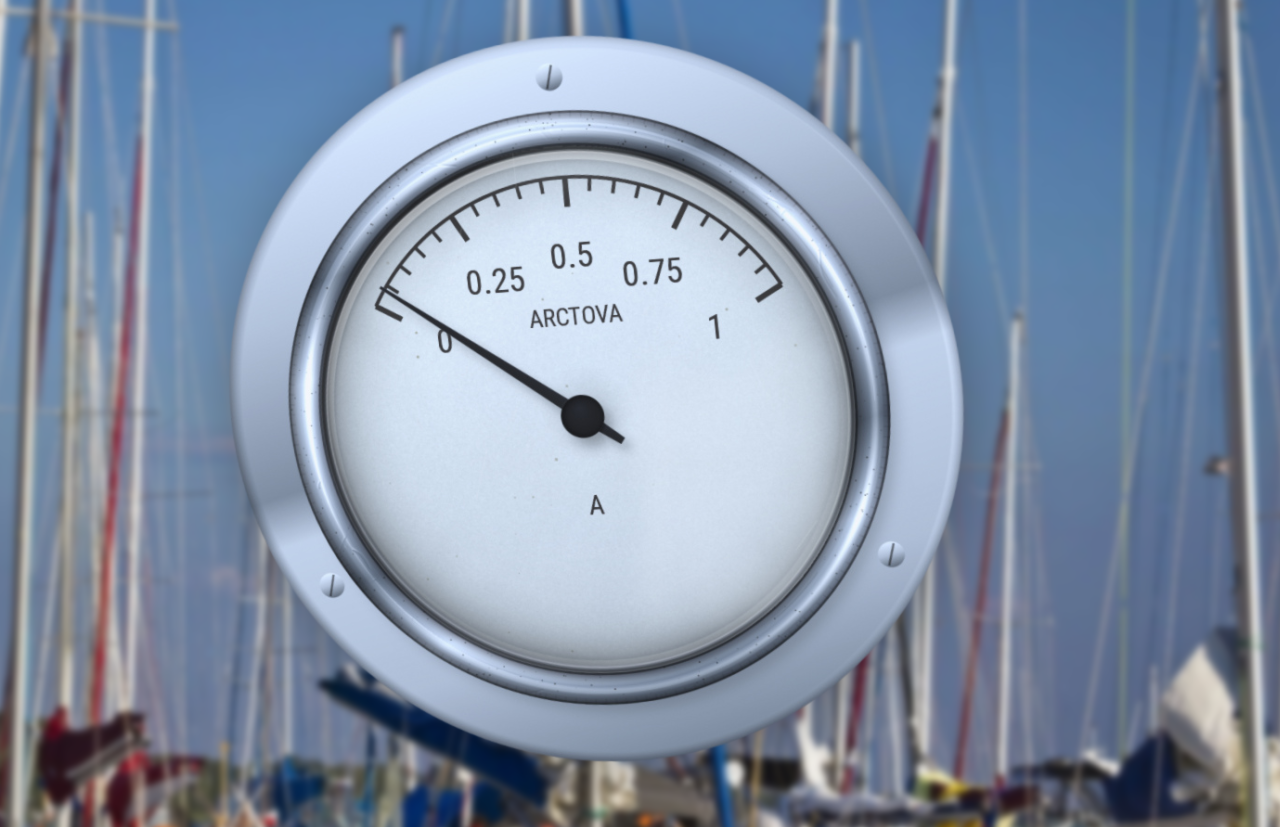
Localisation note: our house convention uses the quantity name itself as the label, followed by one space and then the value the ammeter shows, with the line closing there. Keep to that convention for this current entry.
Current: 0.05 A
